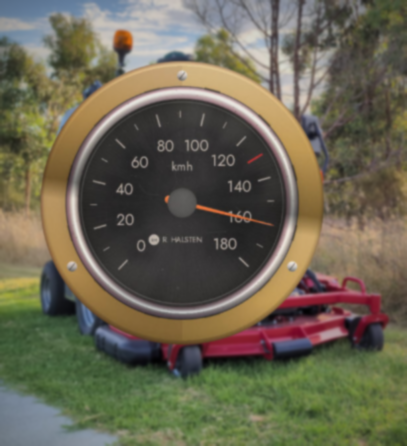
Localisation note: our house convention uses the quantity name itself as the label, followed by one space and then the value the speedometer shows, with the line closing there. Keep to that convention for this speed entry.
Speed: 160 km/h
